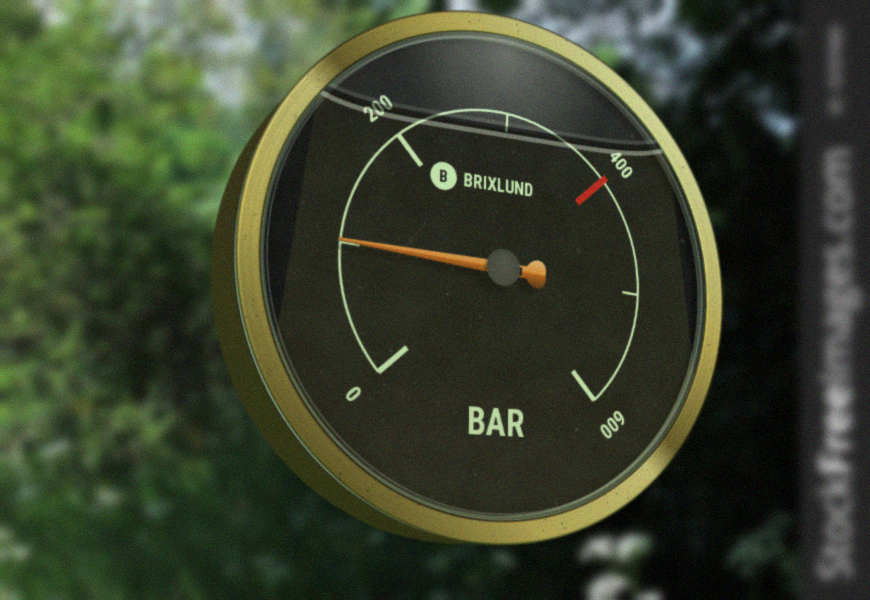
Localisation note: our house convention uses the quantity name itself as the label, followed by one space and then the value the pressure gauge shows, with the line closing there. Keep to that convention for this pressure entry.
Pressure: 100 bar
